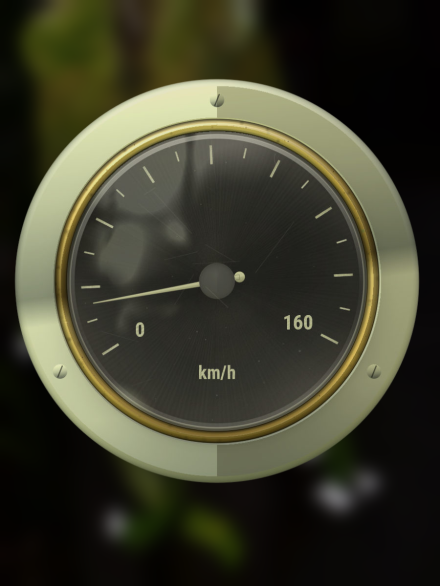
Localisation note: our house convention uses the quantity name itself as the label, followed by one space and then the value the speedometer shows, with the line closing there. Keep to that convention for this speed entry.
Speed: 15 km/h
